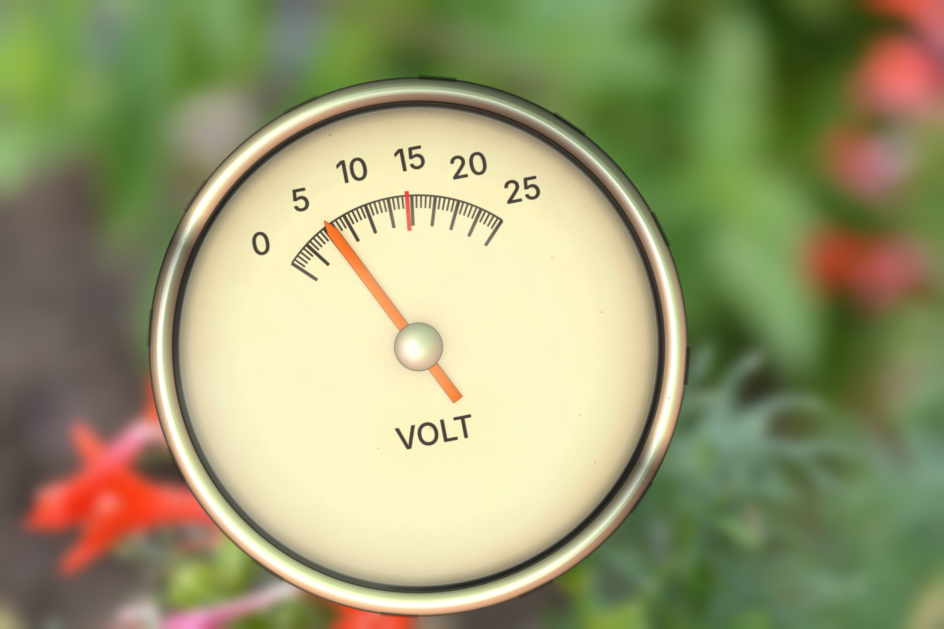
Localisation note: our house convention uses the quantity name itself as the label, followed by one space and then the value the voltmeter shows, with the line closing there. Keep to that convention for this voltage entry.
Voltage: 5.5 V
